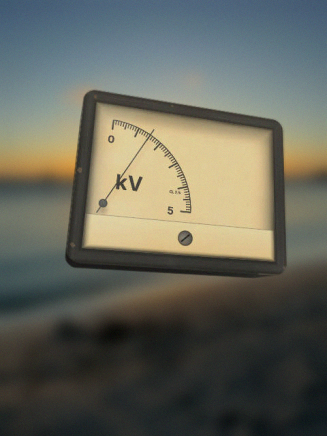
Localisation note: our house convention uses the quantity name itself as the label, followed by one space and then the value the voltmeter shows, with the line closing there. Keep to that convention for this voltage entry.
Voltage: 1.5 kV
